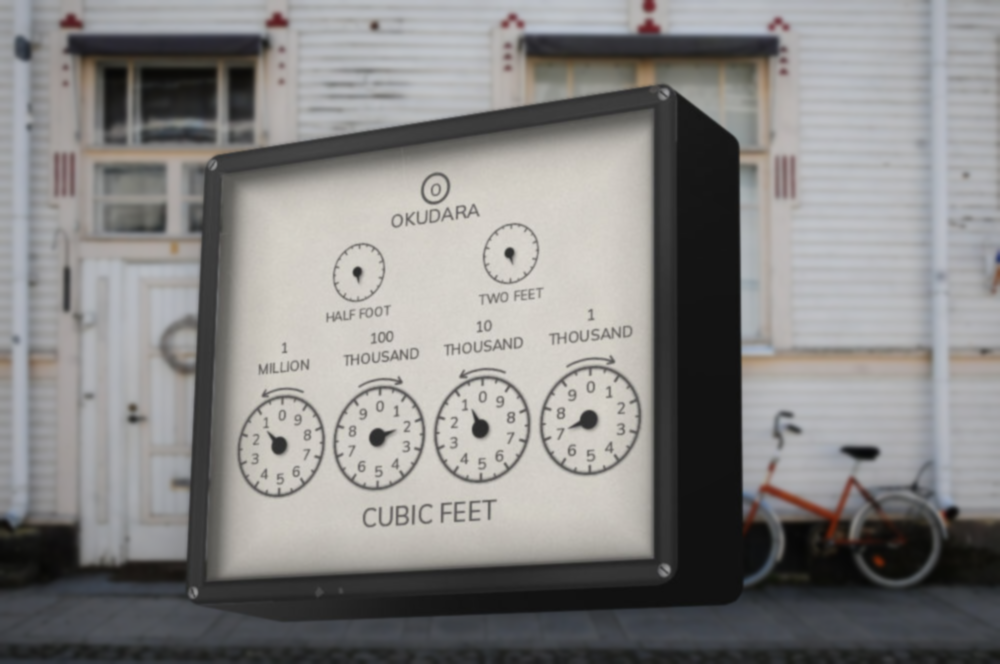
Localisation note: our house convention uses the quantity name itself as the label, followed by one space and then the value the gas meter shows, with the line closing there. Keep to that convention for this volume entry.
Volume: 120700 ft³
